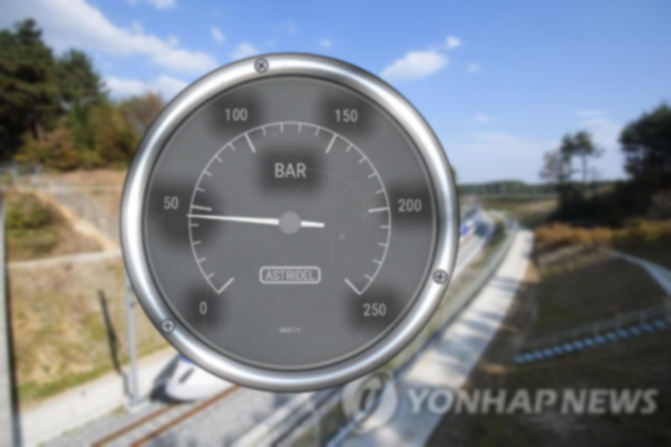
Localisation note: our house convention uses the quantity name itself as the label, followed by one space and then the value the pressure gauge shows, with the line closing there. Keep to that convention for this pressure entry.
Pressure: 45 bar
